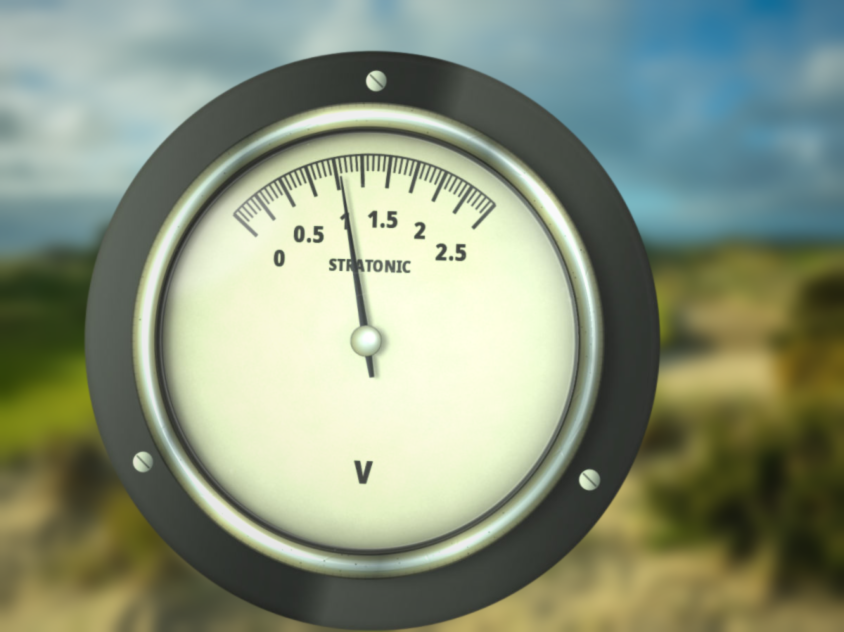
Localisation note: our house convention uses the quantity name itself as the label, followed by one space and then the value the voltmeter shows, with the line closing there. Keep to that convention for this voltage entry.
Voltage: 1.05 V
